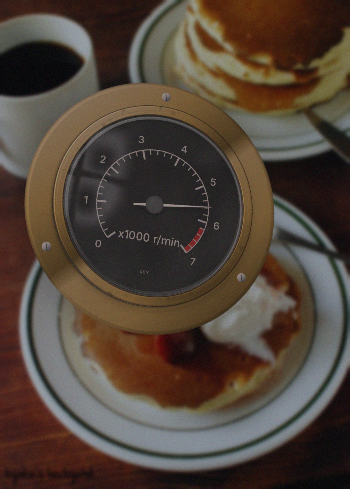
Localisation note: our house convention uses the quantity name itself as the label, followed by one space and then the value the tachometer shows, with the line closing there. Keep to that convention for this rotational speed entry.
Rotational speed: 5600 rpm
